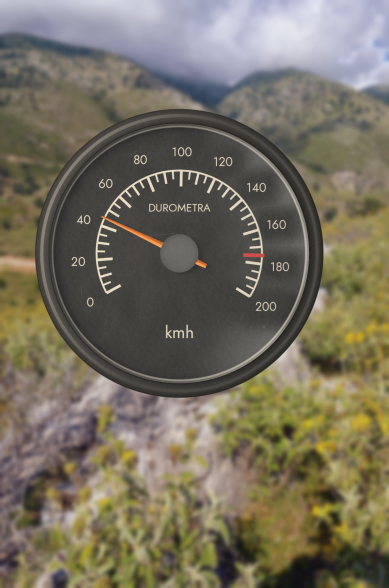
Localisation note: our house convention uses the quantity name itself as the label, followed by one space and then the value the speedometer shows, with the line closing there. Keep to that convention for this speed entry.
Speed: 45 km/h
